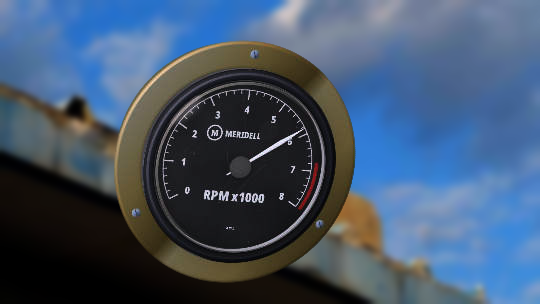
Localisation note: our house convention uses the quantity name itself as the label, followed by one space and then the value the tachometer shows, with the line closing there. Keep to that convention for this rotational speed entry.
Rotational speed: 5800 rpm
